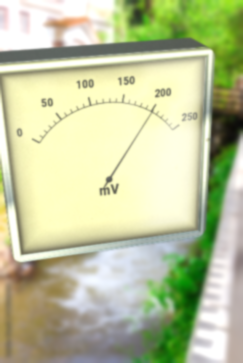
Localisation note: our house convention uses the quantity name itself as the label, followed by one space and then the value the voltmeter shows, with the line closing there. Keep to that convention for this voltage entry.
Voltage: 200 mV
